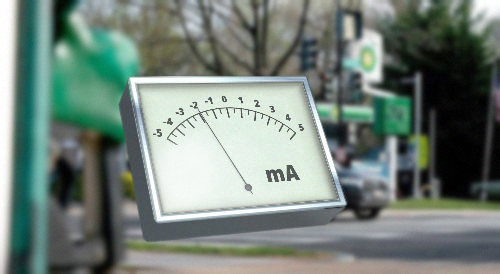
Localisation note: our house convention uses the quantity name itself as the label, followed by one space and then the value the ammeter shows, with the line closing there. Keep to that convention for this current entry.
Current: -2 mA
